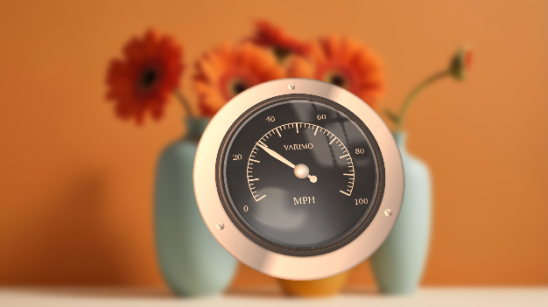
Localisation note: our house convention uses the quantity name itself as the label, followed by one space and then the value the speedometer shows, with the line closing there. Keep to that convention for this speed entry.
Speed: 28 mph
